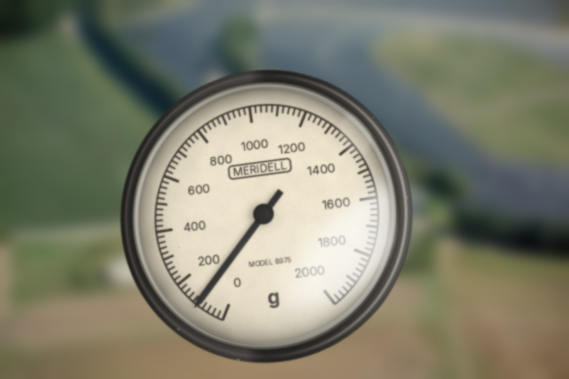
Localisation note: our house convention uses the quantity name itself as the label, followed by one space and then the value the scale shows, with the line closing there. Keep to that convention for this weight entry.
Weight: 100 g
